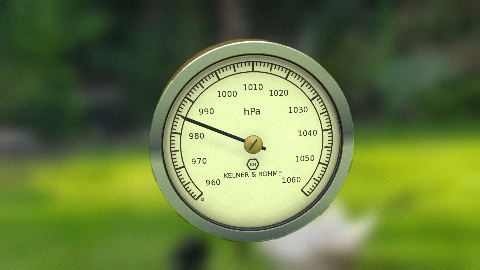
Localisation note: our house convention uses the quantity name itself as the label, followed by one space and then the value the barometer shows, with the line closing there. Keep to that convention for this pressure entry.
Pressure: 985 hPa
